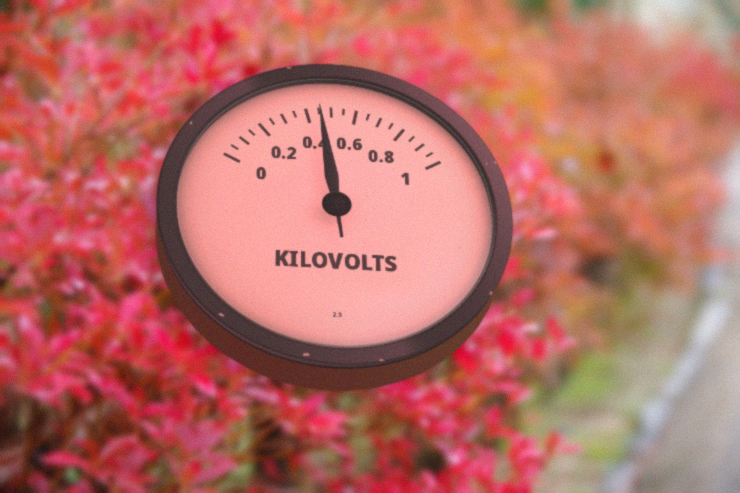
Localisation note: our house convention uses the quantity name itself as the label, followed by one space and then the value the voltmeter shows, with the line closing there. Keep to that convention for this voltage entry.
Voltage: 0.45 kV
